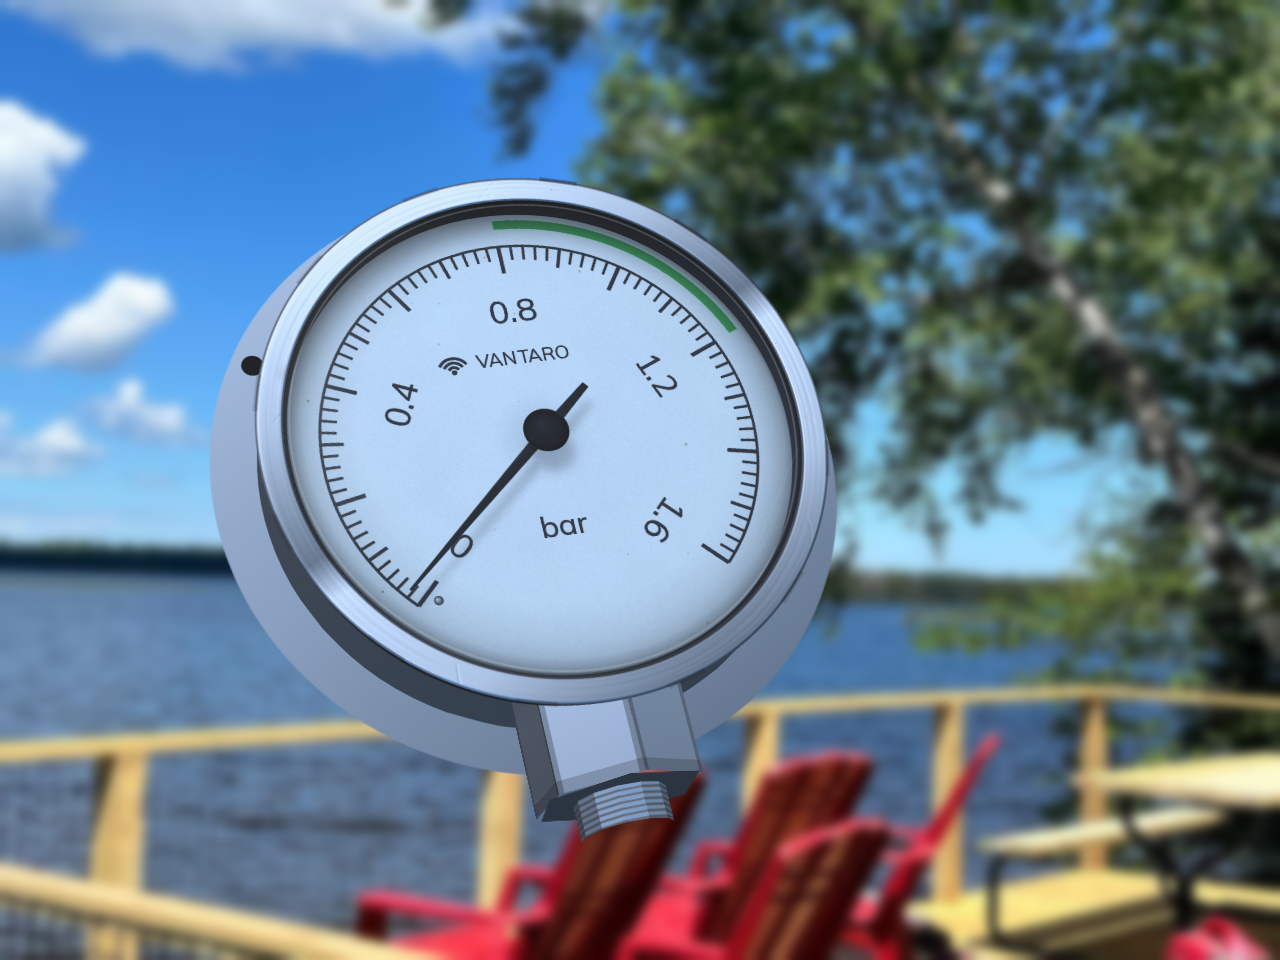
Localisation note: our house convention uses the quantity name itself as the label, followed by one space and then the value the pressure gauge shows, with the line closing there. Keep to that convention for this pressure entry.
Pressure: 0.02 bar
